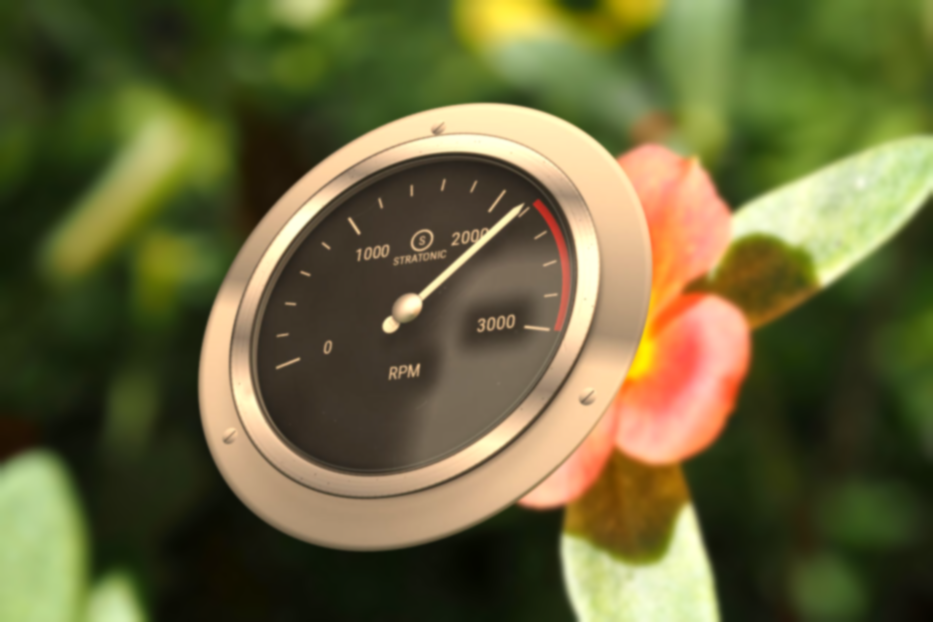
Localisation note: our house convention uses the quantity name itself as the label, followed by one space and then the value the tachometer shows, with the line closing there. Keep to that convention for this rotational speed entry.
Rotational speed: 2200 rpm
